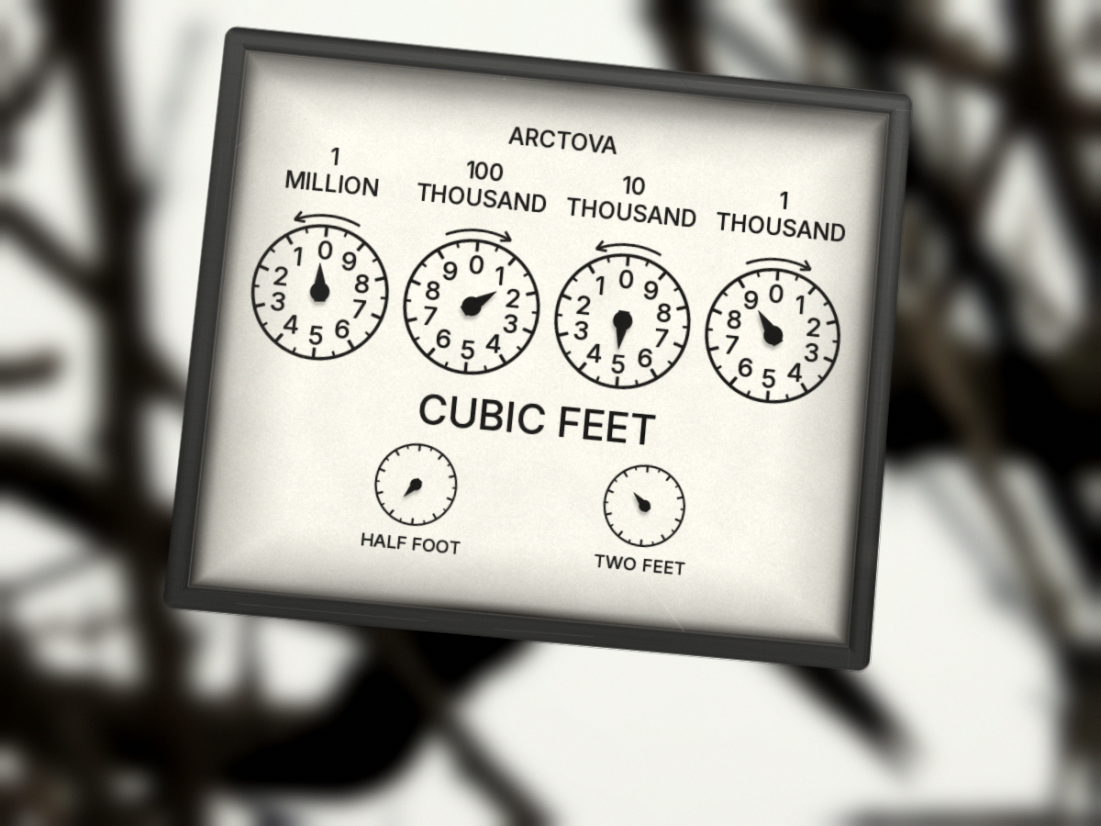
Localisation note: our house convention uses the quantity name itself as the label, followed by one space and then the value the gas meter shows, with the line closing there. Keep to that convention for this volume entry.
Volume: 14900 ft³
